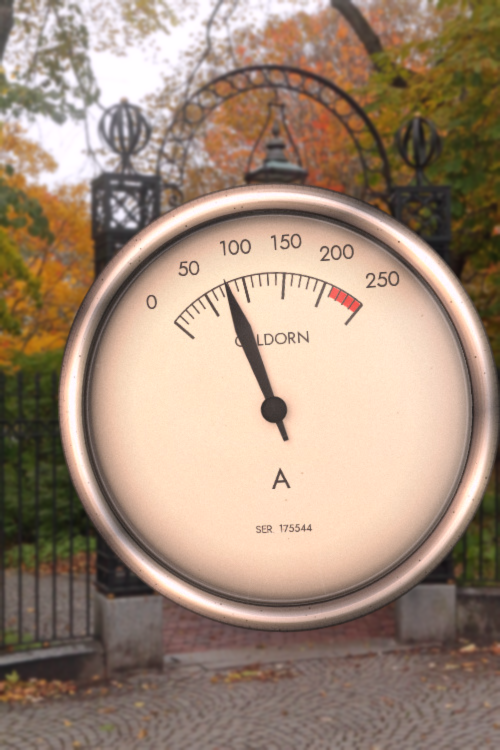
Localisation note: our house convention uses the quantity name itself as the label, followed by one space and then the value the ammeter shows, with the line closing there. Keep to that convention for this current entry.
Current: 80 A
